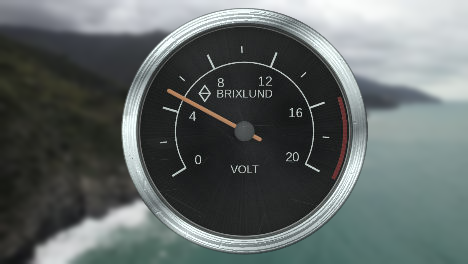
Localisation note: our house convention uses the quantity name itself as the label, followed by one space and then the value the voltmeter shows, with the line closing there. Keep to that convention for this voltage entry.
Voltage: 5 V
